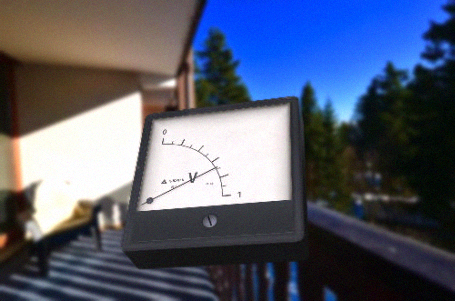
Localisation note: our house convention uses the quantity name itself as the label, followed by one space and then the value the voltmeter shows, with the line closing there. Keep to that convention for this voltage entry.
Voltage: 0.7 V
